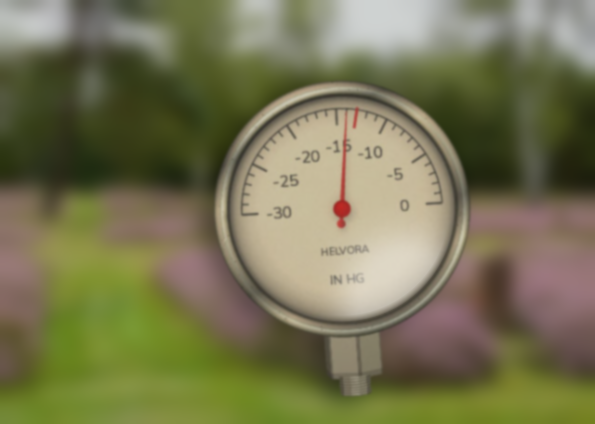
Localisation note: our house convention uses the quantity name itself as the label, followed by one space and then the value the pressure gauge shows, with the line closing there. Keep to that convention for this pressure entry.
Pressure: -14 inHg
